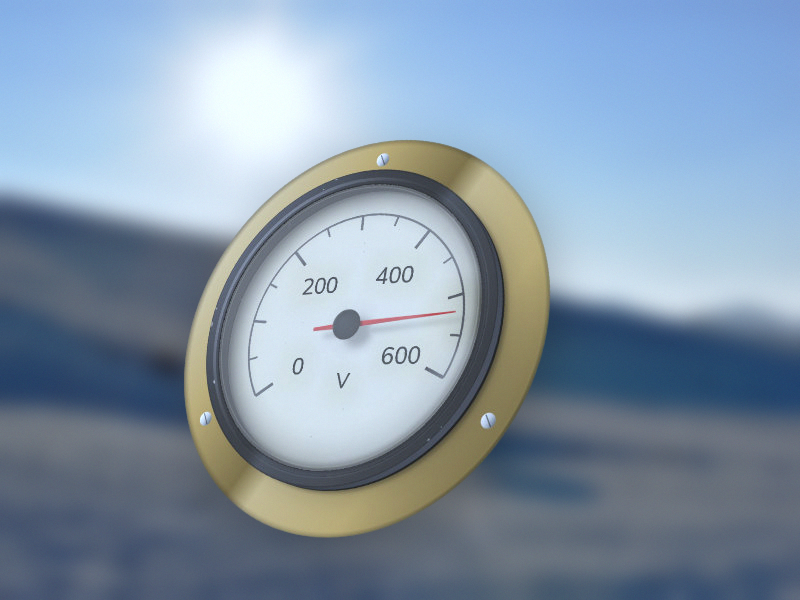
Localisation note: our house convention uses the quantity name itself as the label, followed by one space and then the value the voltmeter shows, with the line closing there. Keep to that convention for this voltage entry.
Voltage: 525 V
